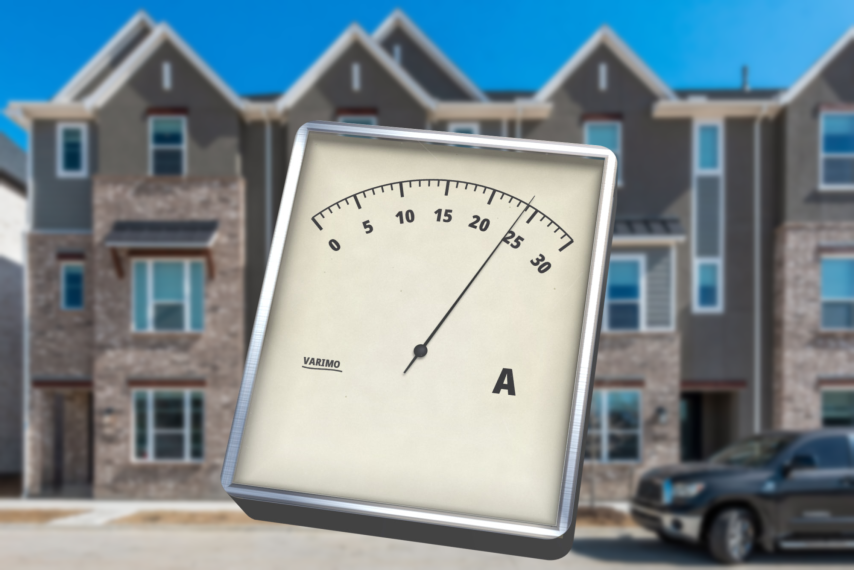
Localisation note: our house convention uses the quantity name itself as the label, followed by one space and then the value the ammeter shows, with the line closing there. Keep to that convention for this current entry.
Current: 24 A
